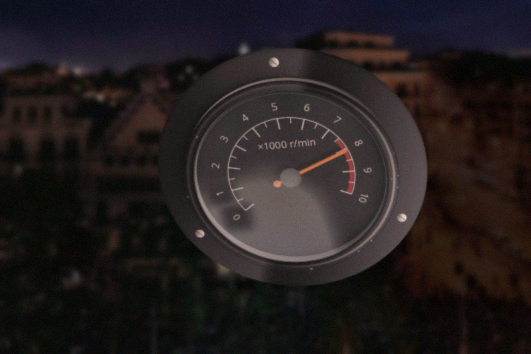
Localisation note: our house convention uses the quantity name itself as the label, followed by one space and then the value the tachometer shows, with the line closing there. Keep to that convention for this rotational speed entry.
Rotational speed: 8000 rpm
